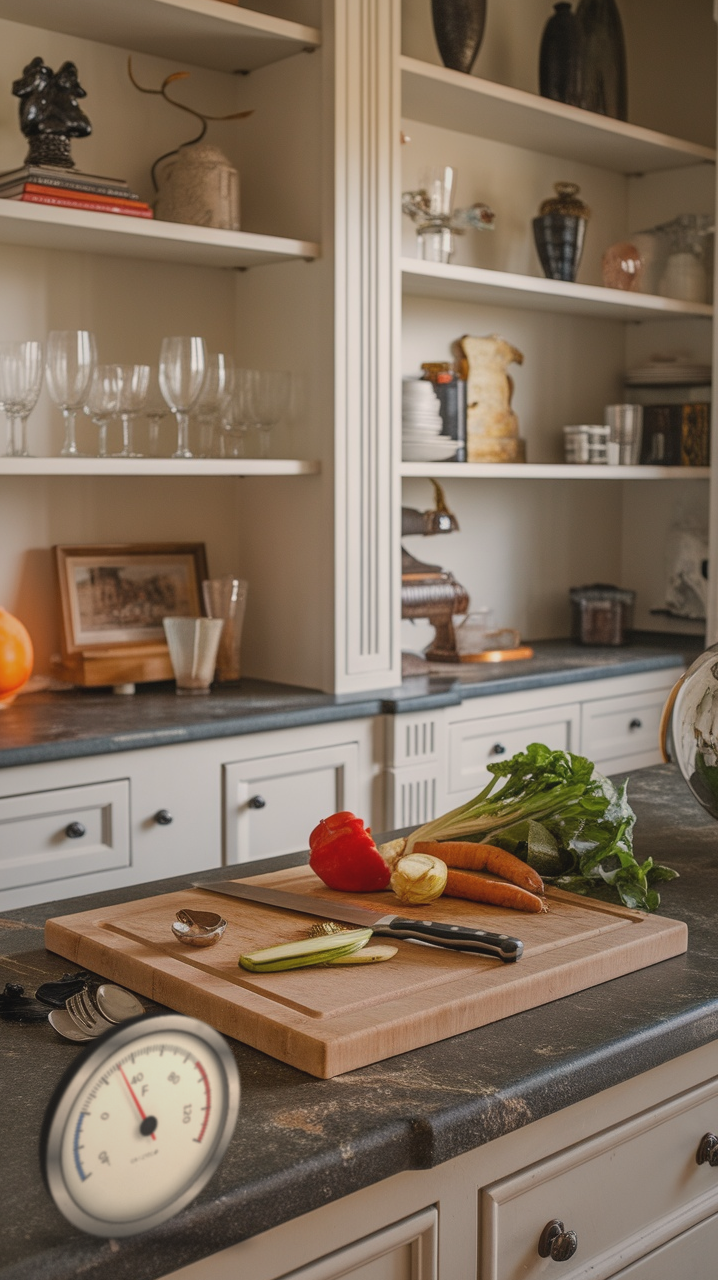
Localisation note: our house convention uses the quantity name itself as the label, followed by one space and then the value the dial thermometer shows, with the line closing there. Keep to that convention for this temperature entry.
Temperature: 30 °F
